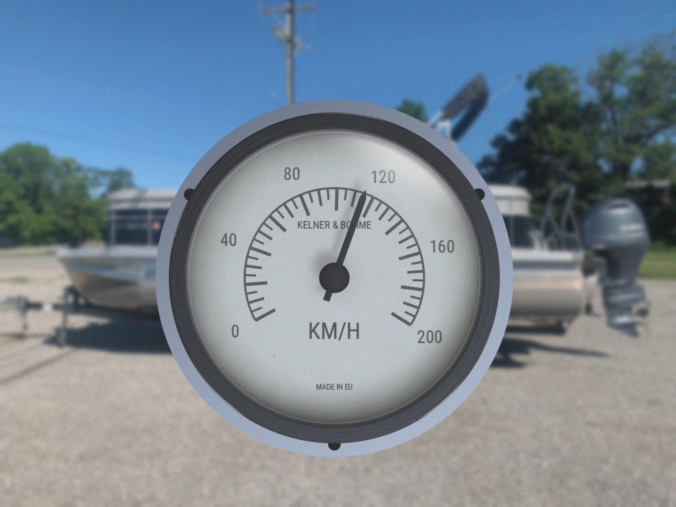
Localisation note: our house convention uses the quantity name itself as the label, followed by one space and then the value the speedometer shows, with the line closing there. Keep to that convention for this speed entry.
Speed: 115 km/h
